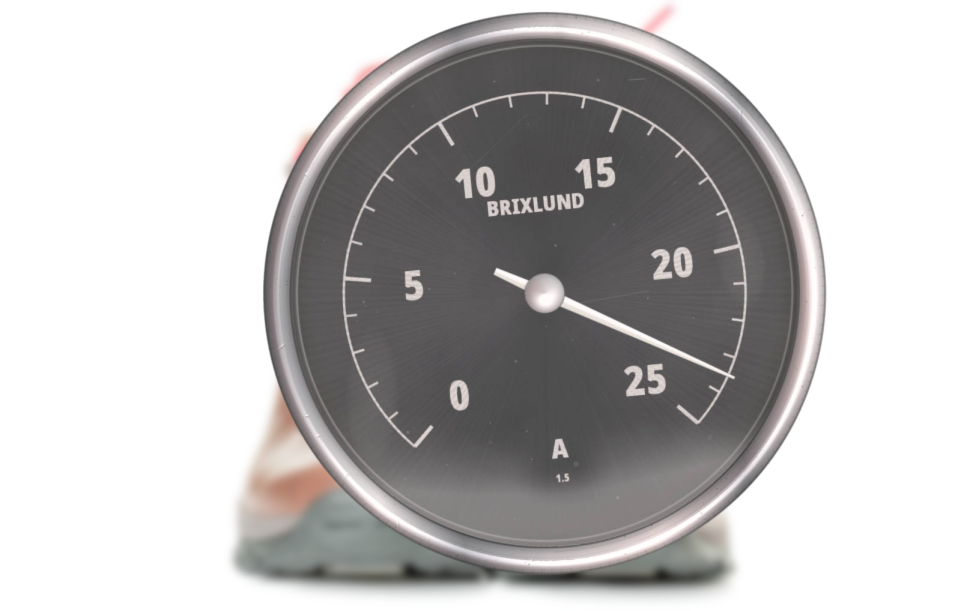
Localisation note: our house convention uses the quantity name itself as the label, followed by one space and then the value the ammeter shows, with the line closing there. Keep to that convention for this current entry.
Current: 23.5 A
